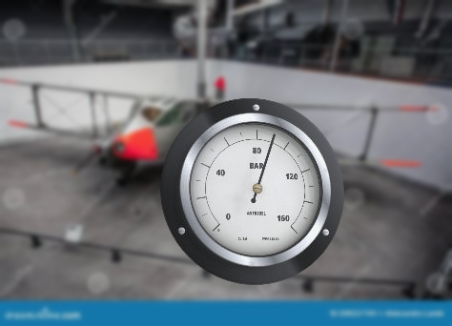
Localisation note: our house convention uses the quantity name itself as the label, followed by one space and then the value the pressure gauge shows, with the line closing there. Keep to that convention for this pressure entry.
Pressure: 90 bar
